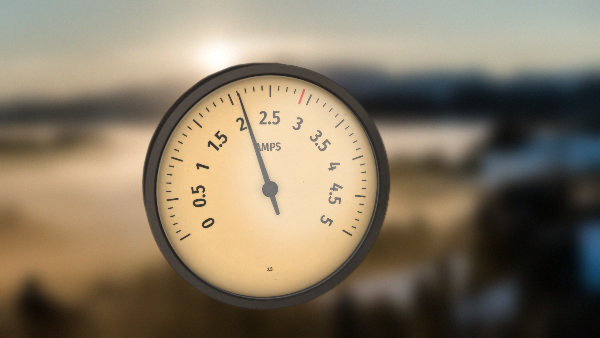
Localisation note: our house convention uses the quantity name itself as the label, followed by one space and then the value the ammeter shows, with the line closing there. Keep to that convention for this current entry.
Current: 2.1 A
